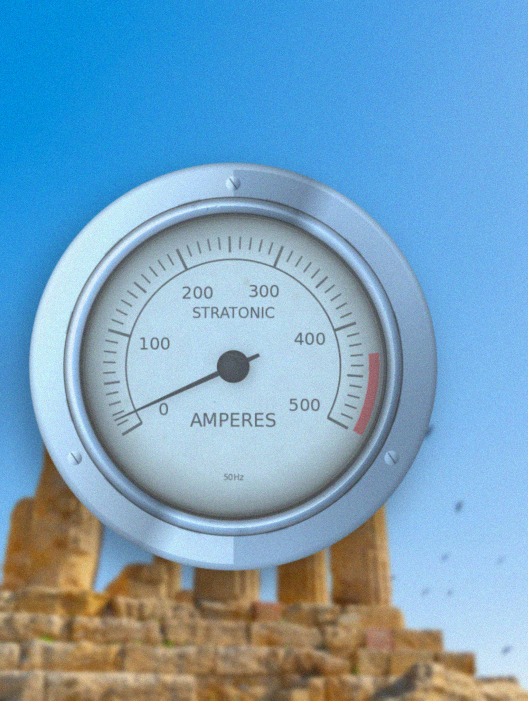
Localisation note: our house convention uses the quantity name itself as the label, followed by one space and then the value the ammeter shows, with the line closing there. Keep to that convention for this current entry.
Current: 15 A
